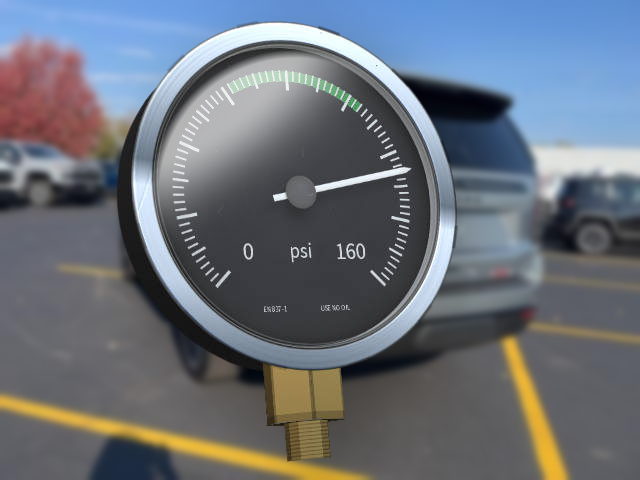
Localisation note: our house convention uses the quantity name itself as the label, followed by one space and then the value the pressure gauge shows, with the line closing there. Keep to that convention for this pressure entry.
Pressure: 126 psi
